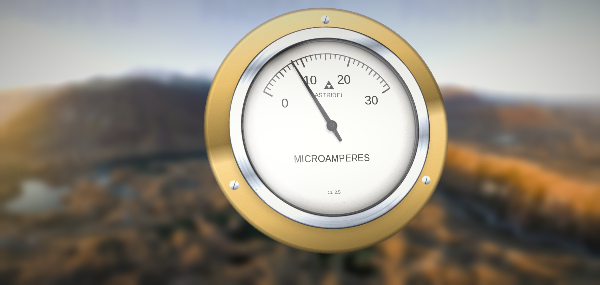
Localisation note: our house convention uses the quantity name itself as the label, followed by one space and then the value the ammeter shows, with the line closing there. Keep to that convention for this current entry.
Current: 8 µA
